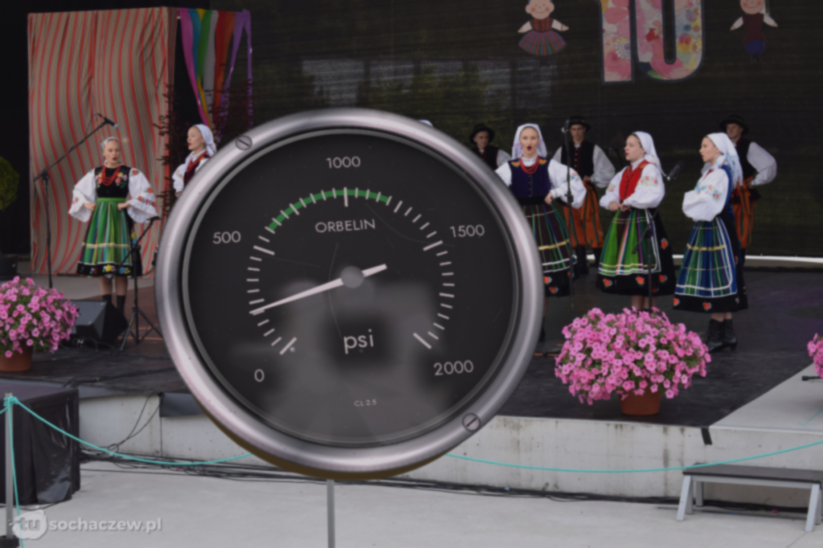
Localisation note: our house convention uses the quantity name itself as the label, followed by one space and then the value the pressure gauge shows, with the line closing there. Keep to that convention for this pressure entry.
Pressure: 200 psi
